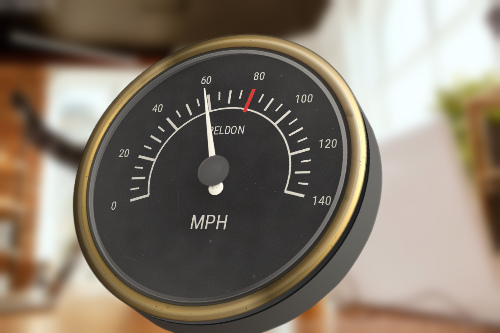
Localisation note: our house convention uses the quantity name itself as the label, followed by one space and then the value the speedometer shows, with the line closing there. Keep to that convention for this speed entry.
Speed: 60 mph
